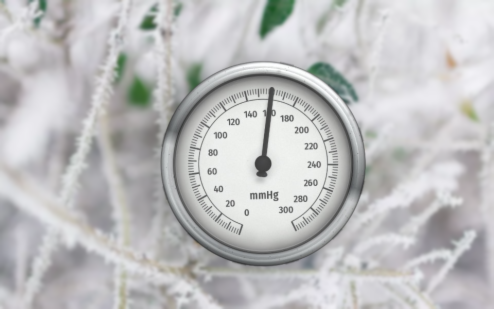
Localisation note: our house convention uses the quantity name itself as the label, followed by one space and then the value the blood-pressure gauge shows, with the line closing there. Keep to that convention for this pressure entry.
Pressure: 160 mmHg
